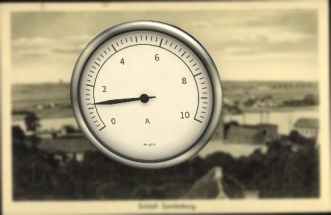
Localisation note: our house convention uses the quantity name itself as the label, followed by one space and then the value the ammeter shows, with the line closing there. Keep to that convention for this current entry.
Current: 1.2 A
